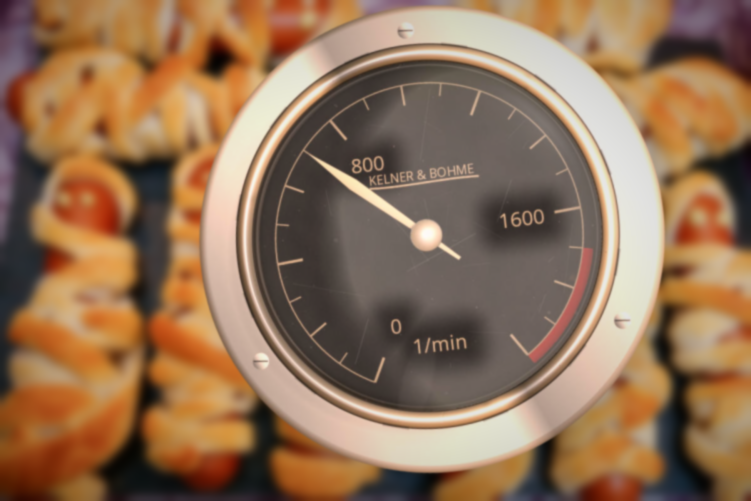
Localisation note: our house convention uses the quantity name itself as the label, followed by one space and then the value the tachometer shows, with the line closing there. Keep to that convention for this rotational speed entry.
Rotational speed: 700 rpm
